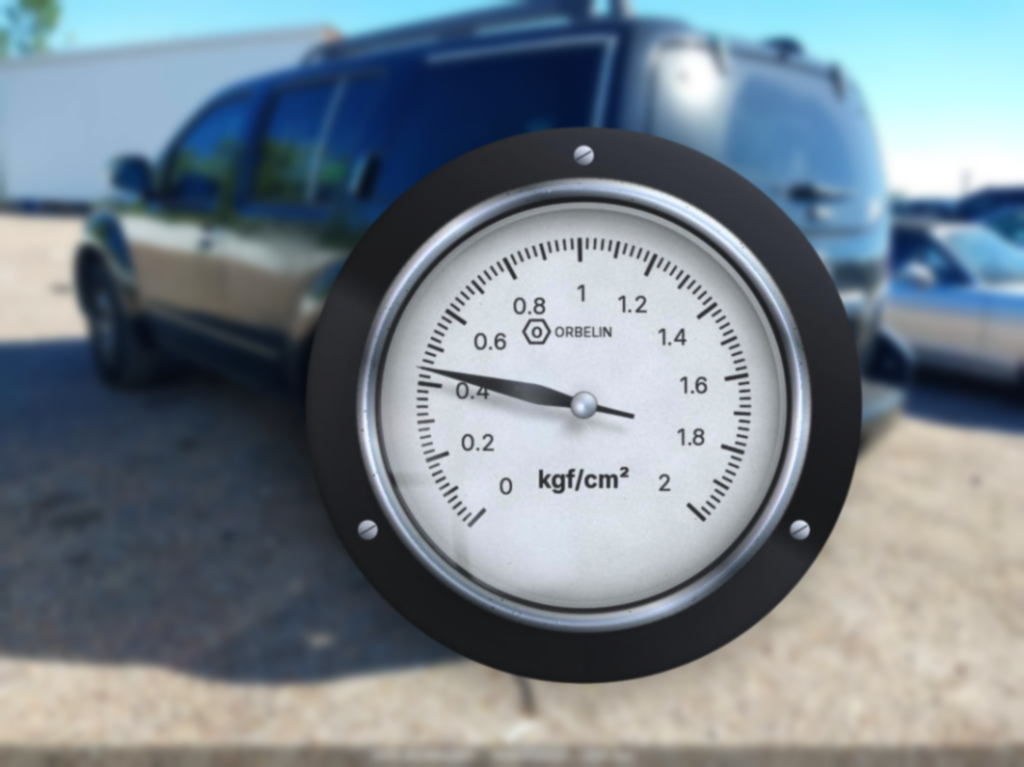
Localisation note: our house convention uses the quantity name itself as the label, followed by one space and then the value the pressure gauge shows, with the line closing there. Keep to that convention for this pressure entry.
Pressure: 0.44 kg/cm²
